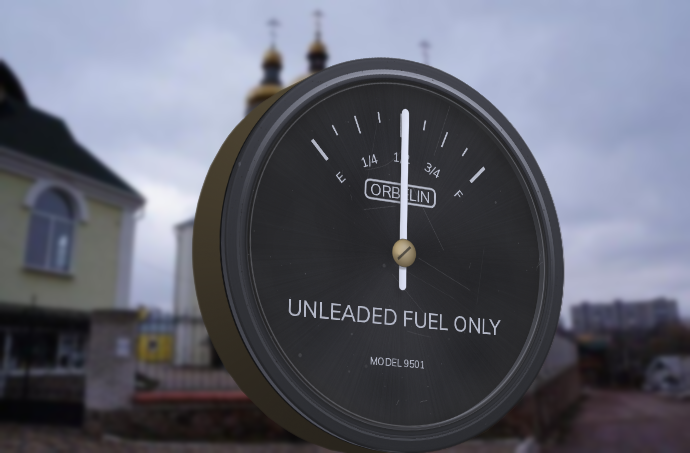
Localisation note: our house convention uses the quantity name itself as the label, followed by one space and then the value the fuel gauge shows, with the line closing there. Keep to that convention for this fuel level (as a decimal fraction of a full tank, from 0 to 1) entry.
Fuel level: 0.5
